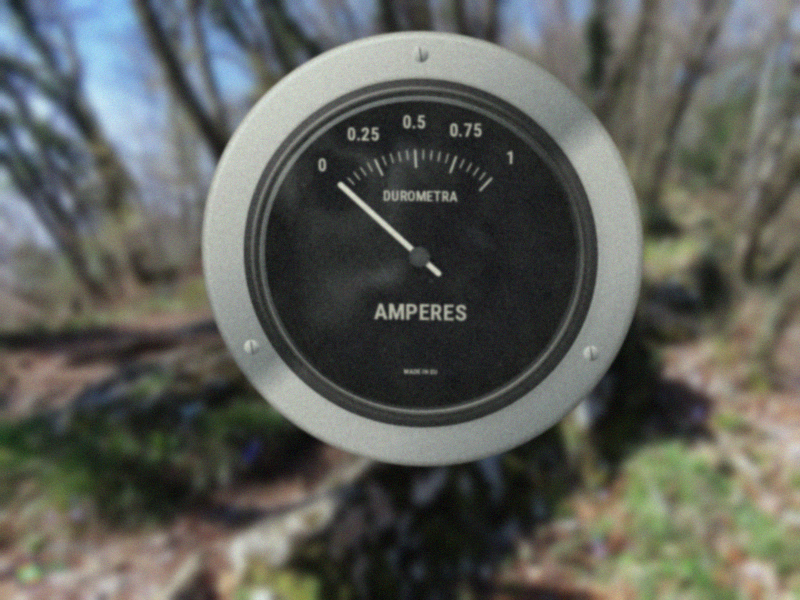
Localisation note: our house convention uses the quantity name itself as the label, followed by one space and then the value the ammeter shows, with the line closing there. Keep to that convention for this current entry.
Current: 0 A
